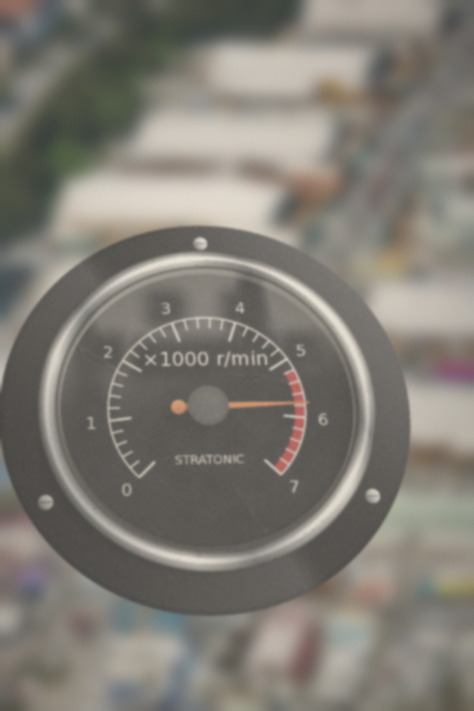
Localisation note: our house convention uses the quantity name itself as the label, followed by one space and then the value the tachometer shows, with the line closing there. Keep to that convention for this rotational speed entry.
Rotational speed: 5800 rpm
